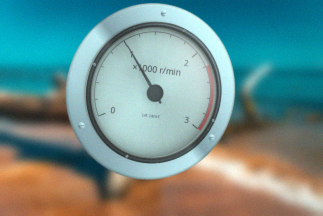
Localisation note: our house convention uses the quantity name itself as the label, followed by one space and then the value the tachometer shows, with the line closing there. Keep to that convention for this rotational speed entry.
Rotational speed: 1000 rpm
